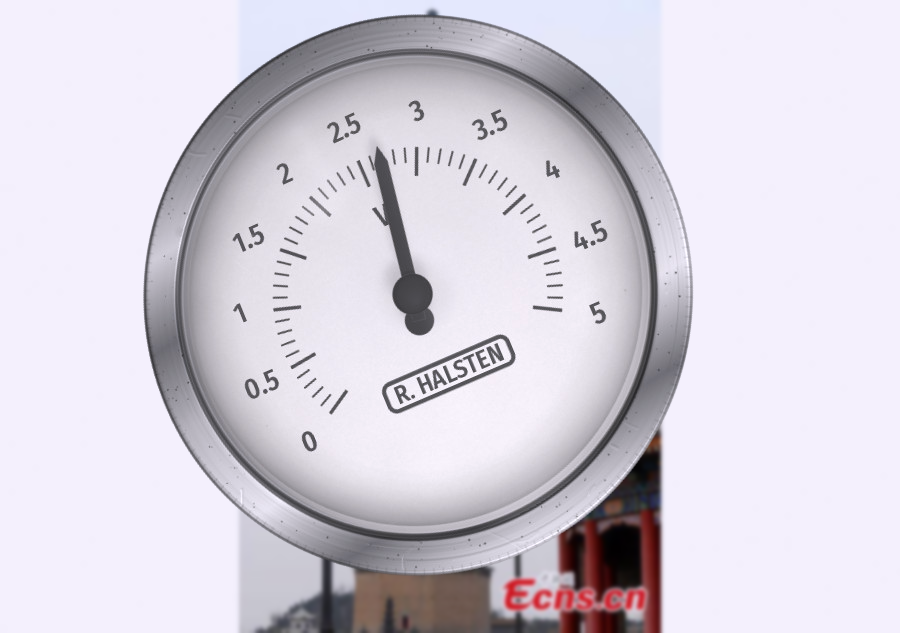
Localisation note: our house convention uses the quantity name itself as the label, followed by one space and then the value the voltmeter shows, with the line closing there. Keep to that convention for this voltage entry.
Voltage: 2.7 V
